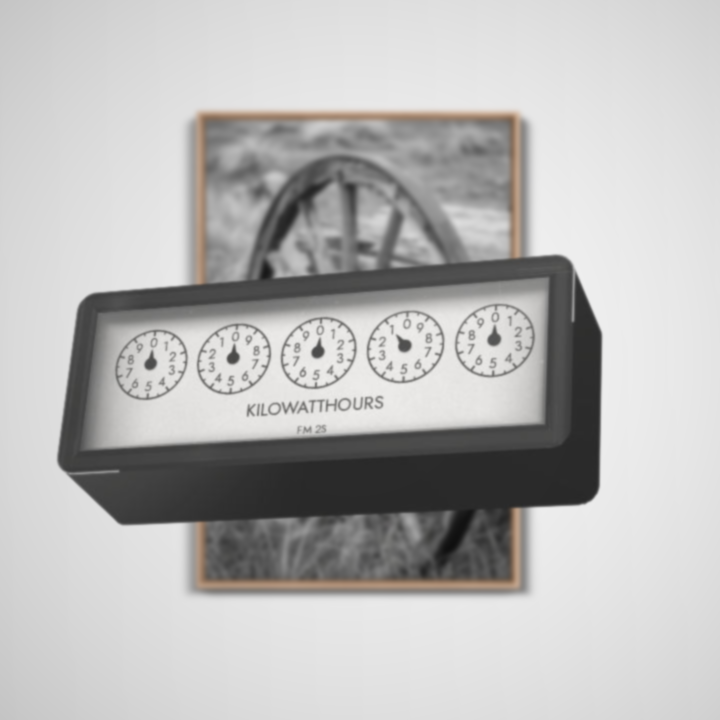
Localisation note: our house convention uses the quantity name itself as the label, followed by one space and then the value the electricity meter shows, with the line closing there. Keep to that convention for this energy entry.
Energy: 10 kWh
